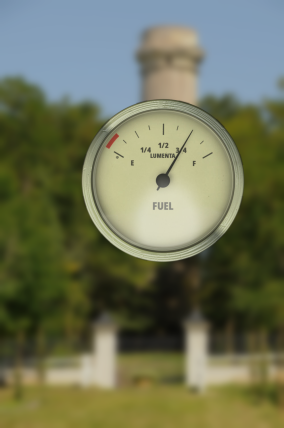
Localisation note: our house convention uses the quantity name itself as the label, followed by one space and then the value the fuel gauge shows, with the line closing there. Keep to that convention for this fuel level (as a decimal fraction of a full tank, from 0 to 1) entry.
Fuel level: 0.75
